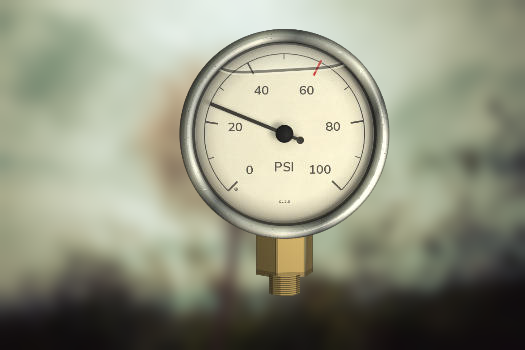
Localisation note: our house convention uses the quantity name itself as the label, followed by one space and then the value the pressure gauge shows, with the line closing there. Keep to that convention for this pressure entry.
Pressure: 25 psi
